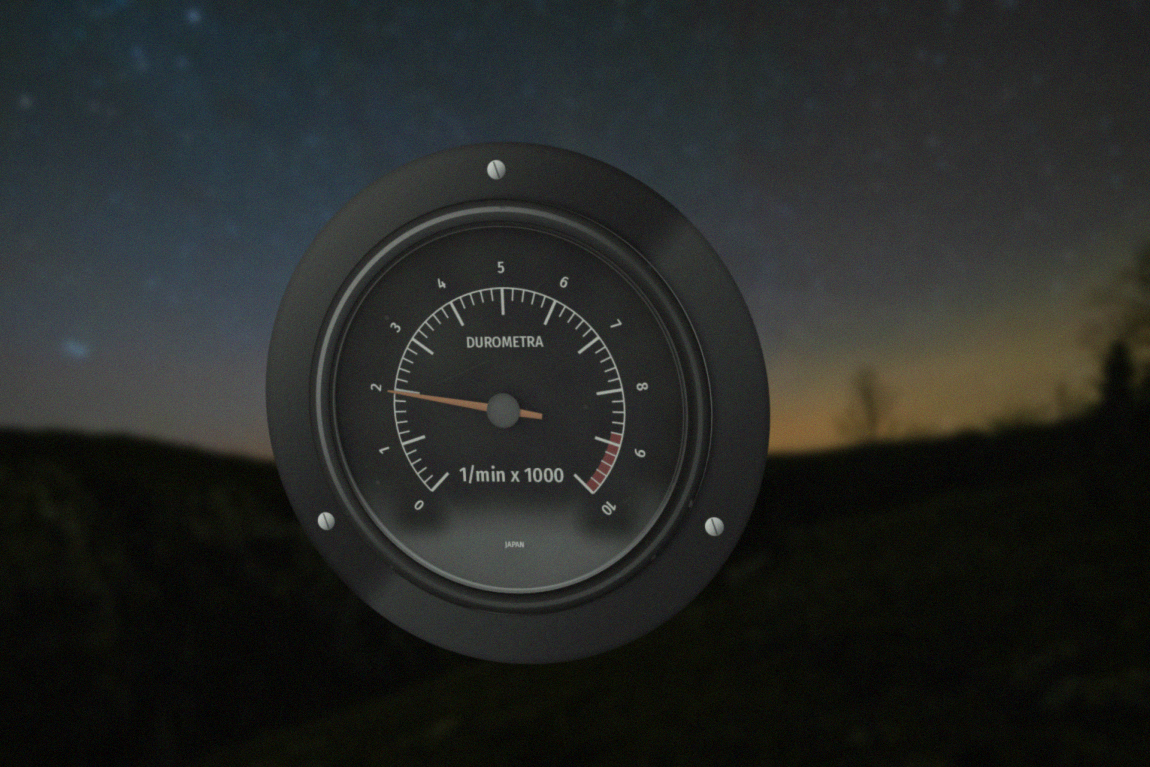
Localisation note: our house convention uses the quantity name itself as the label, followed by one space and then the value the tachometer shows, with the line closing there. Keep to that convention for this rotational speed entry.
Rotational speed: 2000 rpm
